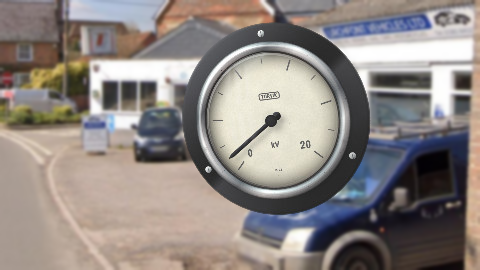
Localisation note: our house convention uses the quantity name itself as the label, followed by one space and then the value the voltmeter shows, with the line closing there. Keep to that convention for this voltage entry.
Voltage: 1 kV
